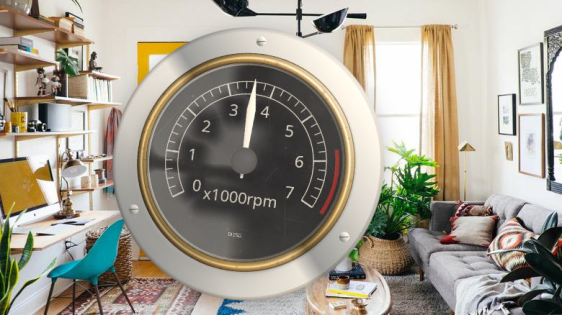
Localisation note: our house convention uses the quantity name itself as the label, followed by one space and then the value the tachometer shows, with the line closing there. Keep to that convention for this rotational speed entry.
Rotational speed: 3600 rpm
